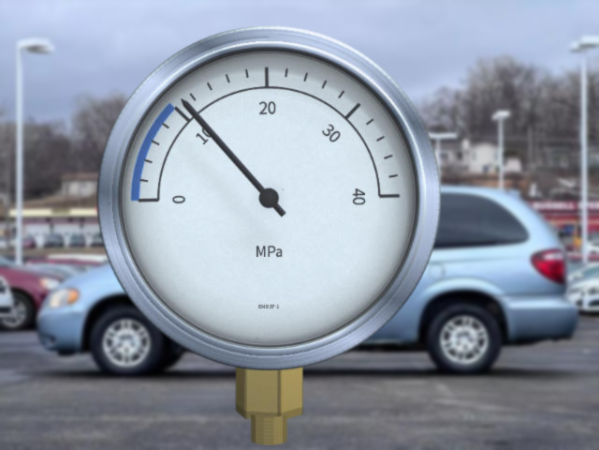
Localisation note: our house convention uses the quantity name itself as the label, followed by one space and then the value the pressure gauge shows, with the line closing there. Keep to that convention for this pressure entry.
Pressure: 11 MPa
